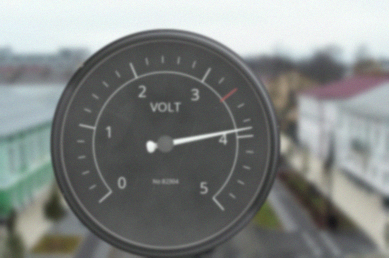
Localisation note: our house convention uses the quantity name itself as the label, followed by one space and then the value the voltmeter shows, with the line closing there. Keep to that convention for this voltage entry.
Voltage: 3.9 V
